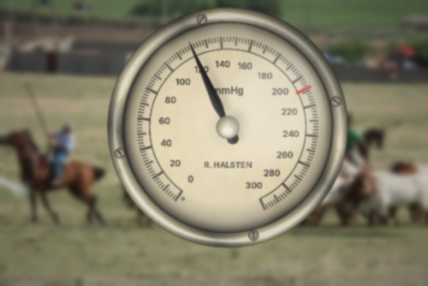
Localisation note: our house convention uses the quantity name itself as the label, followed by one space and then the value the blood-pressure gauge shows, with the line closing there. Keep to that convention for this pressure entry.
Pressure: 120 mmHg
